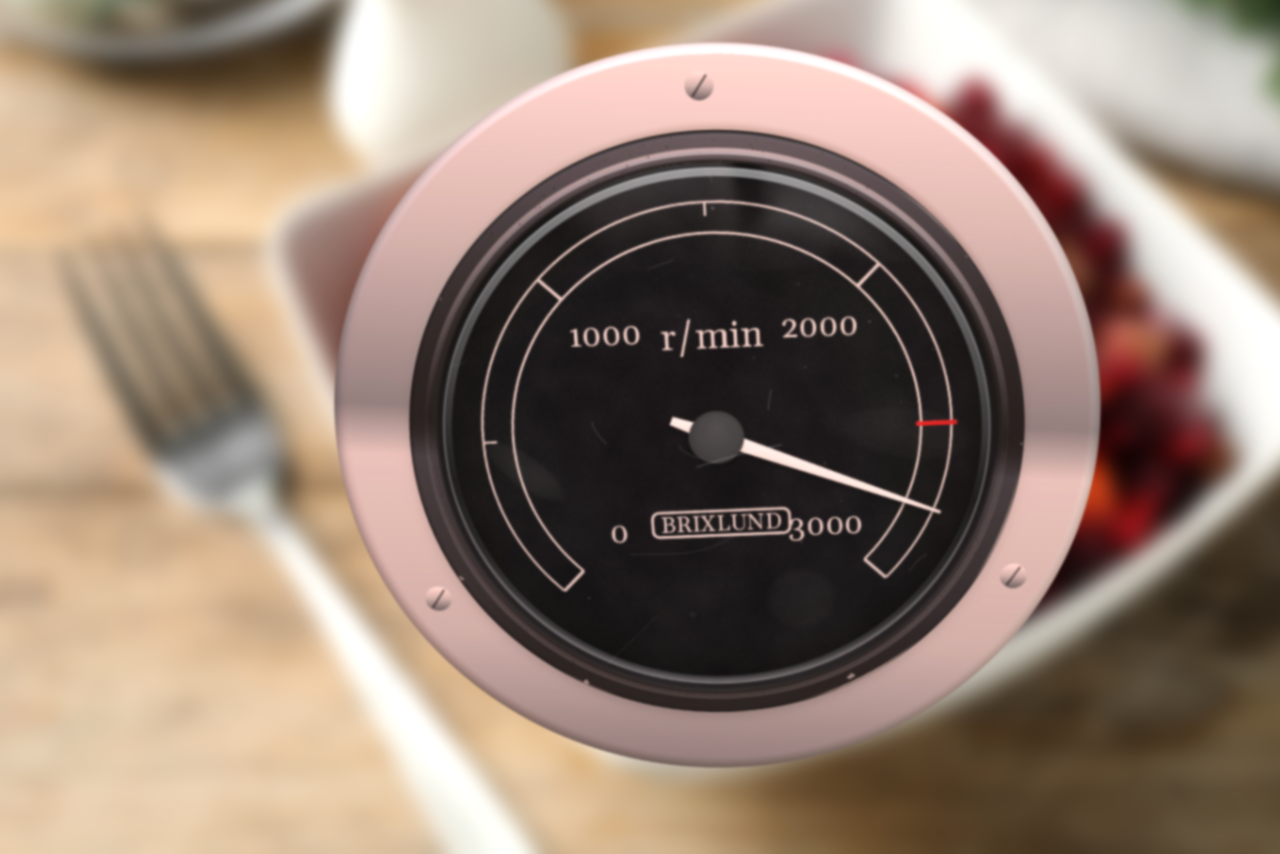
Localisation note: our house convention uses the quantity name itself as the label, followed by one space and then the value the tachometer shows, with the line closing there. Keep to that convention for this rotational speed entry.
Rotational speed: 2750 rpm
